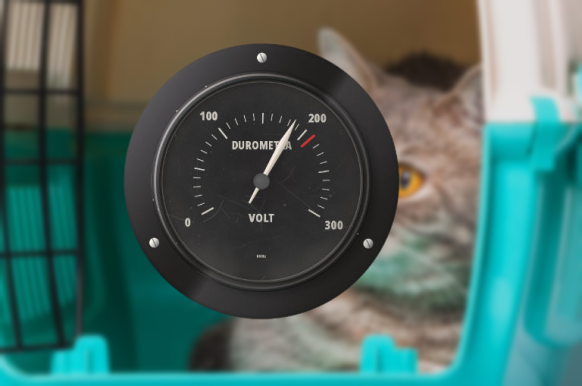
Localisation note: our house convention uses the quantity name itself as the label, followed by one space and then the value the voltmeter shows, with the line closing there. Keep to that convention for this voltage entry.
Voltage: 185 V
